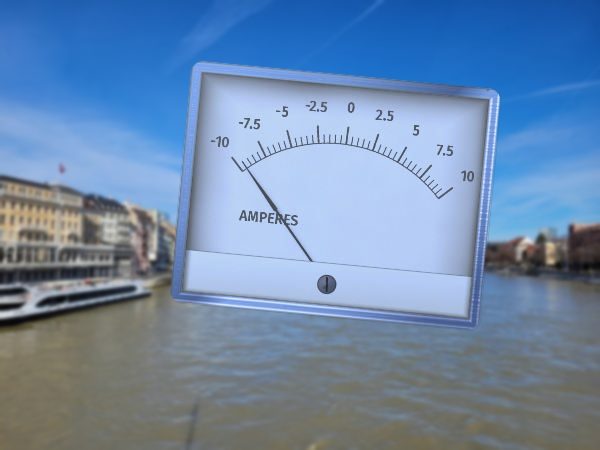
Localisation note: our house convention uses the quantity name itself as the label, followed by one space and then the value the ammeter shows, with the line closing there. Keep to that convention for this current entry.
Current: -9.5 A
